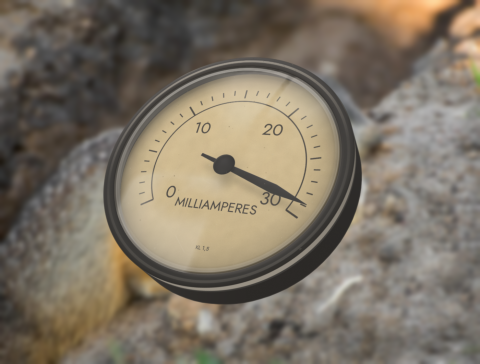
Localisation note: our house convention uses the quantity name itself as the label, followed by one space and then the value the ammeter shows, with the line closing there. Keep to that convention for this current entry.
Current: 29 mA
